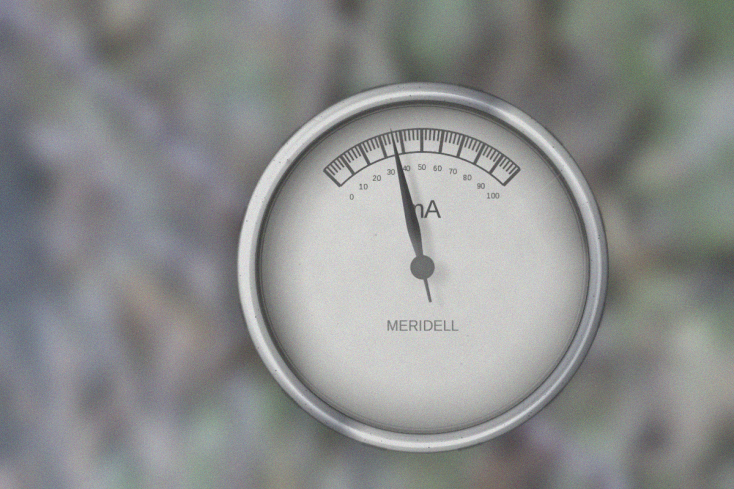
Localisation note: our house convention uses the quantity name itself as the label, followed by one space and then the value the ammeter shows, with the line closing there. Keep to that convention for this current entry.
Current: 36 mA
